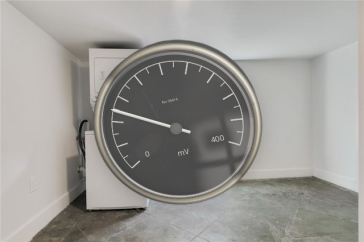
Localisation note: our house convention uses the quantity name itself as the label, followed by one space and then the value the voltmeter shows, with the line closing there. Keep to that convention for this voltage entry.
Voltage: 100 mV
